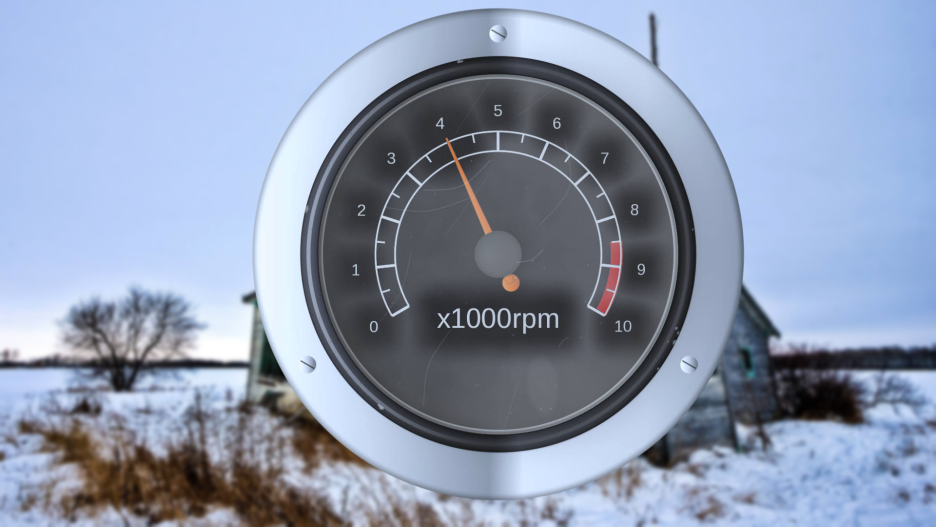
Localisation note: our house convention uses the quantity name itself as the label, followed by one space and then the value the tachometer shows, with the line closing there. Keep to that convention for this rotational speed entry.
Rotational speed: 4000 rpm
